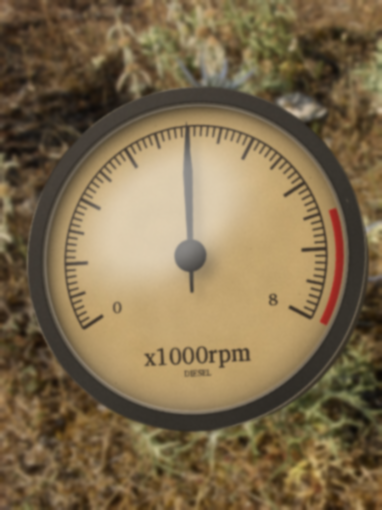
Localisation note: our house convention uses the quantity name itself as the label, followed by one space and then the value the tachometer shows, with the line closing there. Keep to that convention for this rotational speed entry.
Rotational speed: 4000 rpm
